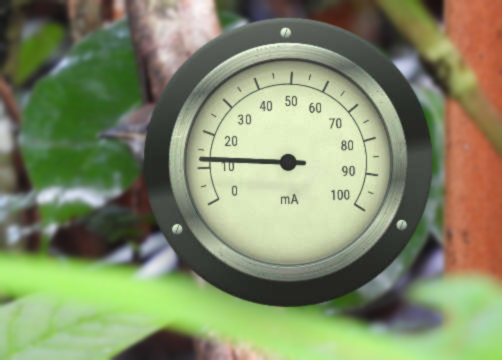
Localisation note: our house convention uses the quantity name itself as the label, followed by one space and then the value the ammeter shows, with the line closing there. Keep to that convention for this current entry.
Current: 12.5 mA
